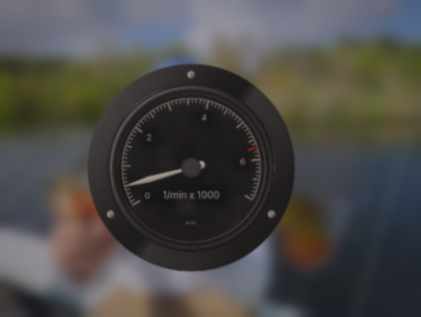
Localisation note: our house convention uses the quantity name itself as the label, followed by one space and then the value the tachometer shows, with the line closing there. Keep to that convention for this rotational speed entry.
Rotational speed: 500 rpm
